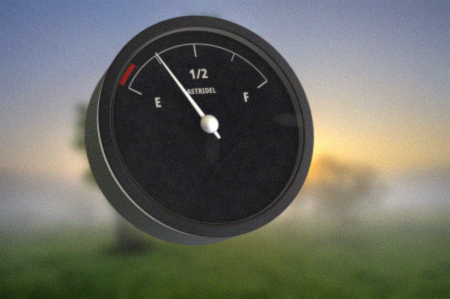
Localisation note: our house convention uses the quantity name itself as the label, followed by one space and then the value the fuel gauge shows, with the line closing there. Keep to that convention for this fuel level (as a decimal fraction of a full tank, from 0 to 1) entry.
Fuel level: 0.25
